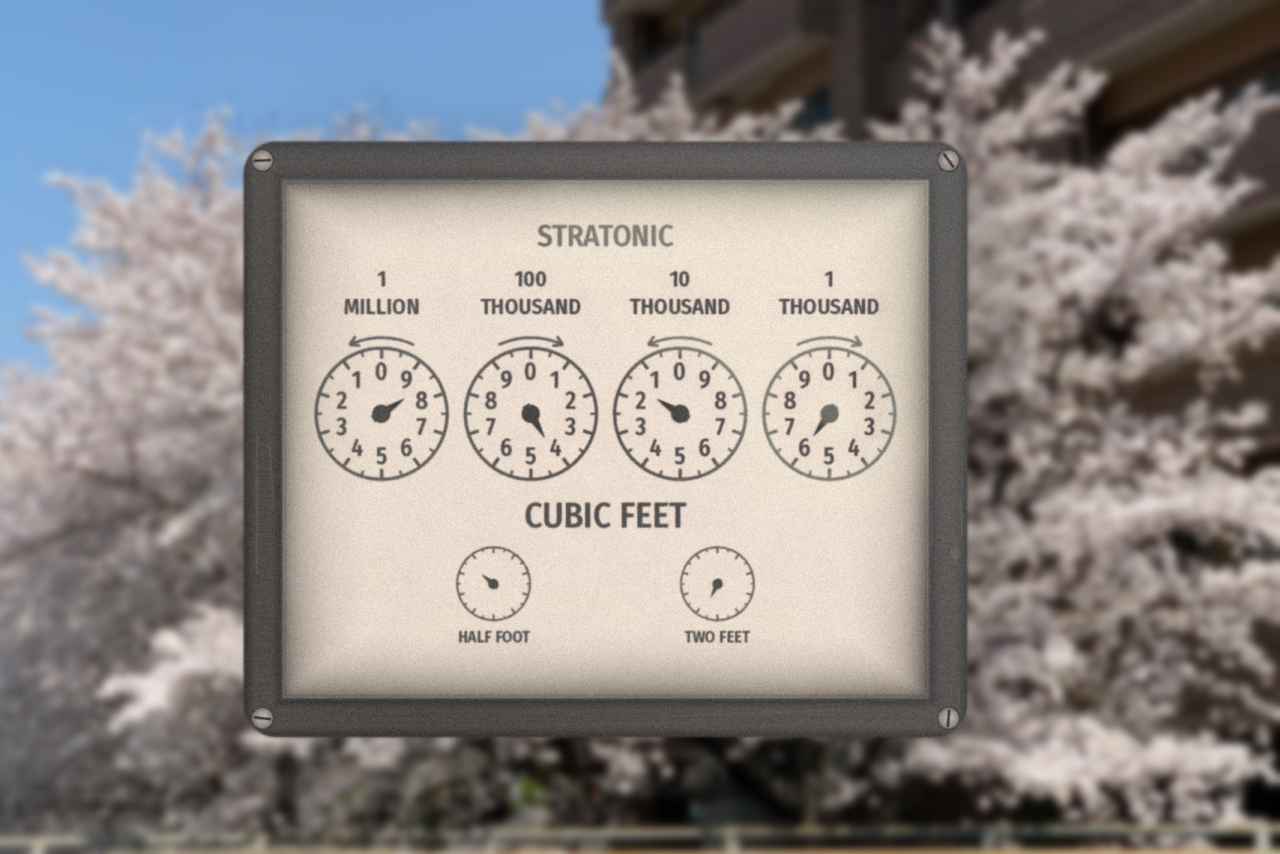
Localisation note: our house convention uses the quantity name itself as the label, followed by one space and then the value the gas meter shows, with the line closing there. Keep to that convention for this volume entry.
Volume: 841600 ft³
